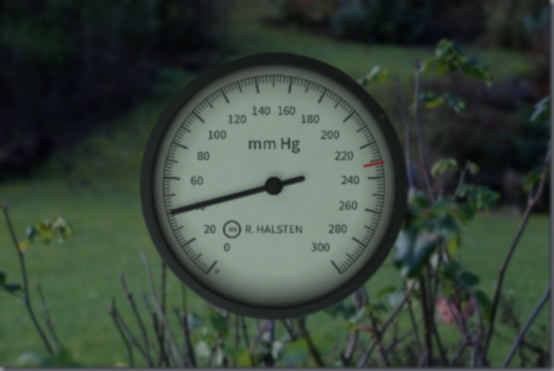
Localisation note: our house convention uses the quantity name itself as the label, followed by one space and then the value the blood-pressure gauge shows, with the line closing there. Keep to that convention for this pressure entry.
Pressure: 40 mmHg
